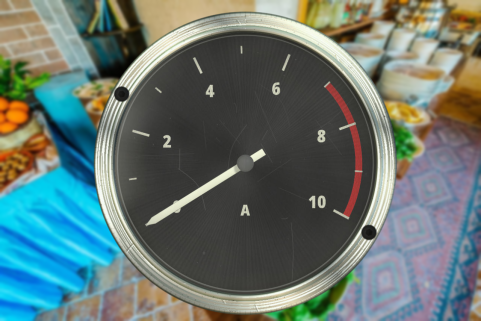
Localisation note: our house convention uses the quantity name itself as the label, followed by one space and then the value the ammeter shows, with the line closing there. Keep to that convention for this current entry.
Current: 0 A
